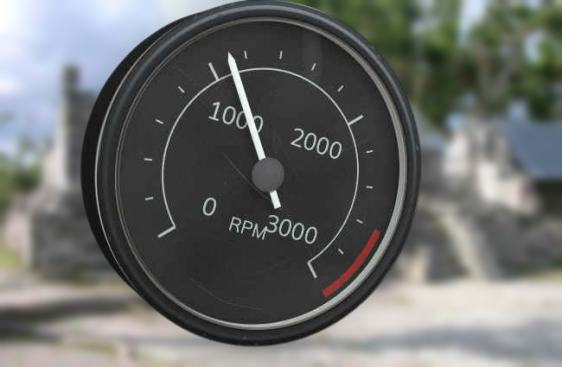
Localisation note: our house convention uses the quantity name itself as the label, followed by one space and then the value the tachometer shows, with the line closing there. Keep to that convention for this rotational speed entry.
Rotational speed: 1100 rpm
